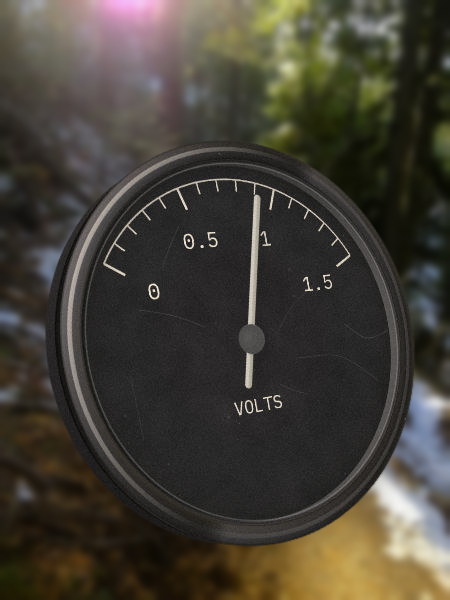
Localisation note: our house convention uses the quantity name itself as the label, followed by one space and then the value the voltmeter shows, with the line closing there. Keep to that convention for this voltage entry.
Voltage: 0.9 V
